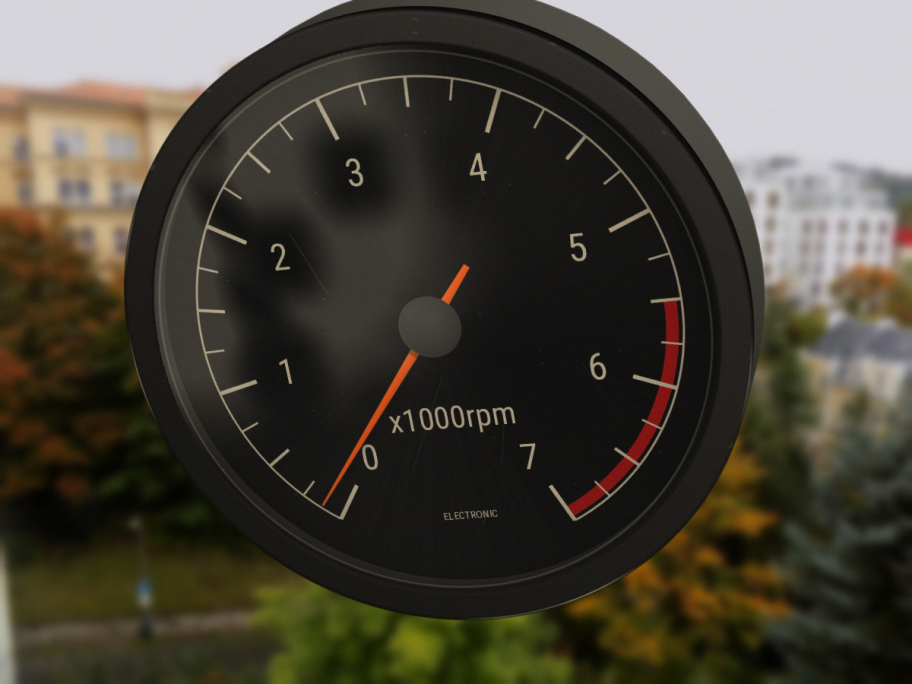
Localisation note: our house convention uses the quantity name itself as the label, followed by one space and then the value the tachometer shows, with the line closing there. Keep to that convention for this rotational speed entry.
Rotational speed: 125 rpm
